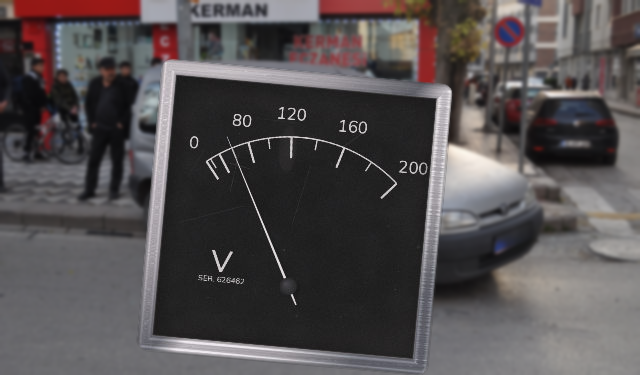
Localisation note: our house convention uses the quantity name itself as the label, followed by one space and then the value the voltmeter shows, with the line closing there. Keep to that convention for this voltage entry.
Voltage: 60 V
